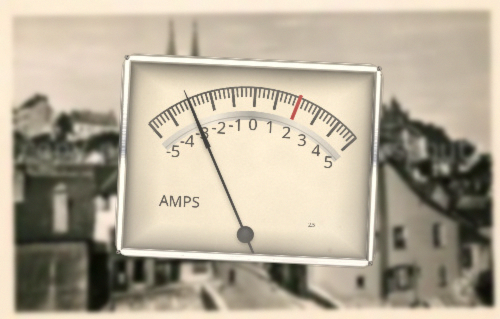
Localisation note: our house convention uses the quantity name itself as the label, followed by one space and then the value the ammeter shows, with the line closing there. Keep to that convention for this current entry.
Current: -3 A
